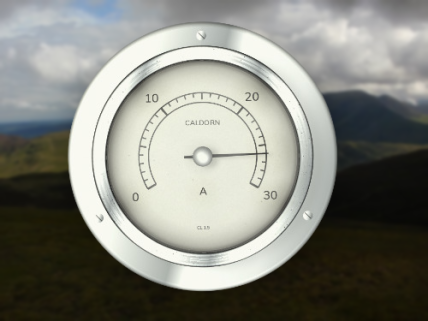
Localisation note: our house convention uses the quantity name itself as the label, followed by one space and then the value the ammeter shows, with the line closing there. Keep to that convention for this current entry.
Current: 26 A
